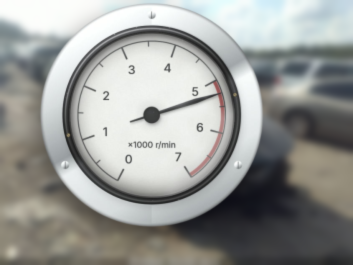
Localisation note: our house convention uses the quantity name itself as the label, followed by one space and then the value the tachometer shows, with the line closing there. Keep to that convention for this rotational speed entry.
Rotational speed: 5250 rpm
